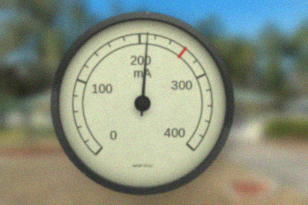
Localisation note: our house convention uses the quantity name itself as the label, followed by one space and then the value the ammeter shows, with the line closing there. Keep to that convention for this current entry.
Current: 210 mA
